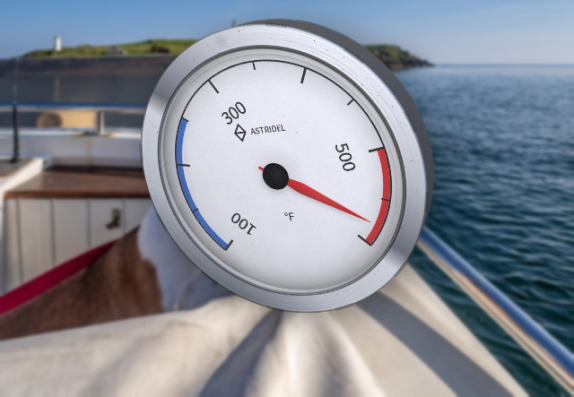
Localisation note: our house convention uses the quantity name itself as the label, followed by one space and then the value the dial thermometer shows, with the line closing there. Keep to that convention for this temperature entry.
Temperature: 575 °F
